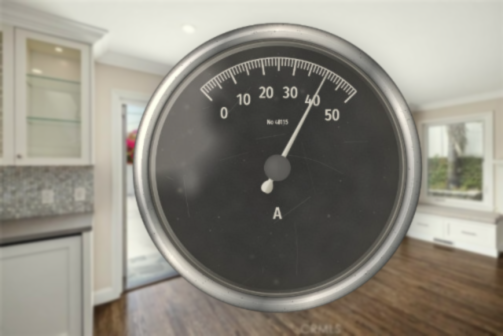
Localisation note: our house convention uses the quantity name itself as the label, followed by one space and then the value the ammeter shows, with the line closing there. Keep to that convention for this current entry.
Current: 40 A
